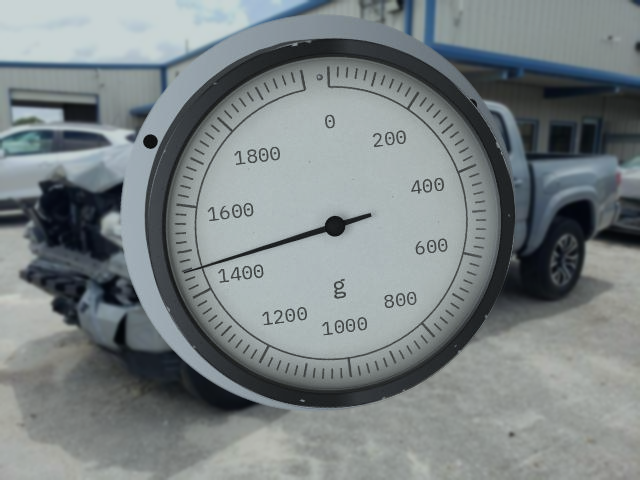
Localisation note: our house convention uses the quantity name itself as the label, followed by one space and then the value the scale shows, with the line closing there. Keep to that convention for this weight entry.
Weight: 1460 g
